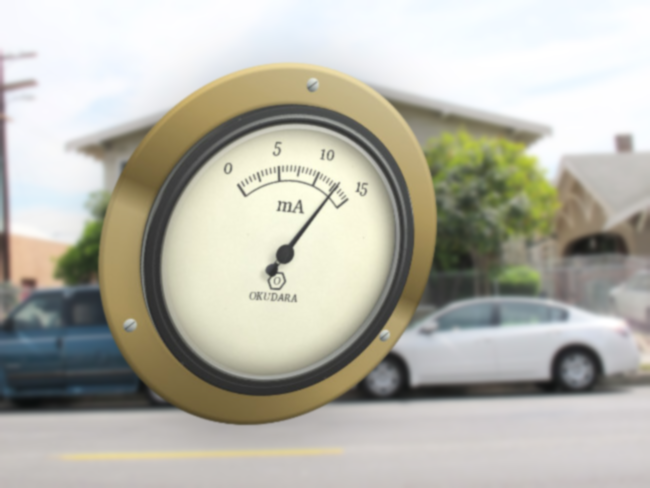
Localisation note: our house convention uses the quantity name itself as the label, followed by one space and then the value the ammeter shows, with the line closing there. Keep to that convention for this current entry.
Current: 12.5 mA
